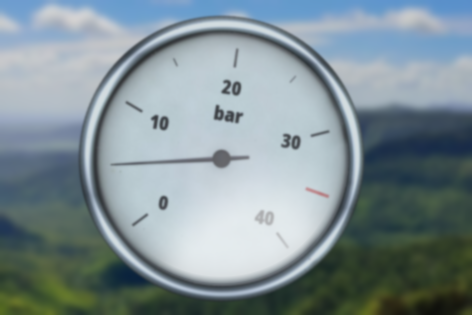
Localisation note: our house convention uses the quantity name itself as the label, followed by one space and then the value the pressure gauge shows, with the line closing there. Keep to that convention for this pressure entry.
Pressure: 5 bar
